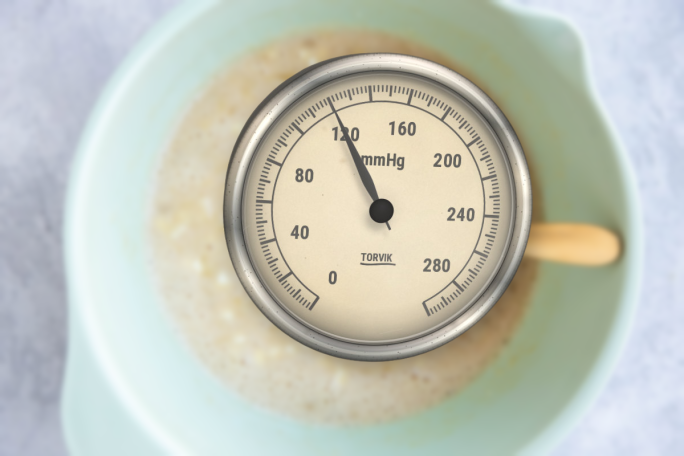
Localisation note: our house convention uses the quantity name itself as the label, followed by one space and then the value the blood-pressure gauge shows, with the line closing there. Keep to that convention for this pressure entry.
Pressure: 120 mmHg
